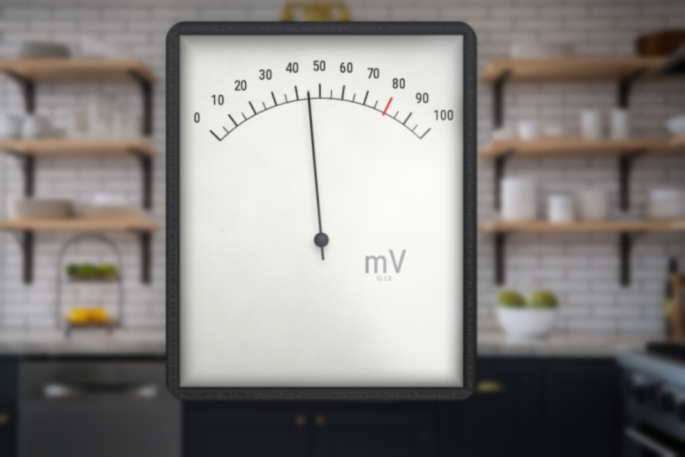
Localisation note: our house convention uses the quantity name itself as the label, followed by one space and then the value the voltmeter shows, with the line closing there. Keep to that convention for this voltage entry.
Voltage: 45 mV
